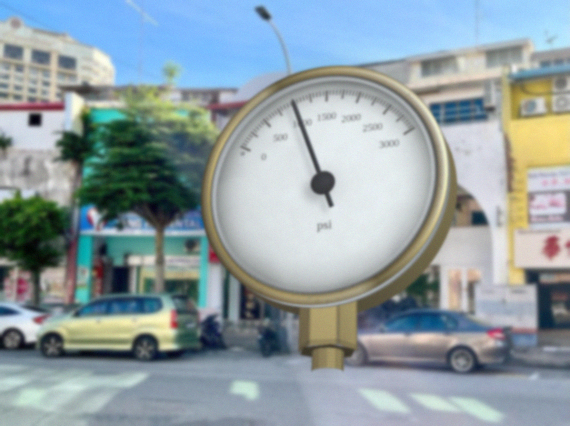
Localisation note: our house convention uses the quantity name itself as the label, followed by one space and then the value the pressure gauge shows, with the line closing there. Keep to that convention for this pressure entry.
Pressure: 1000 psi
